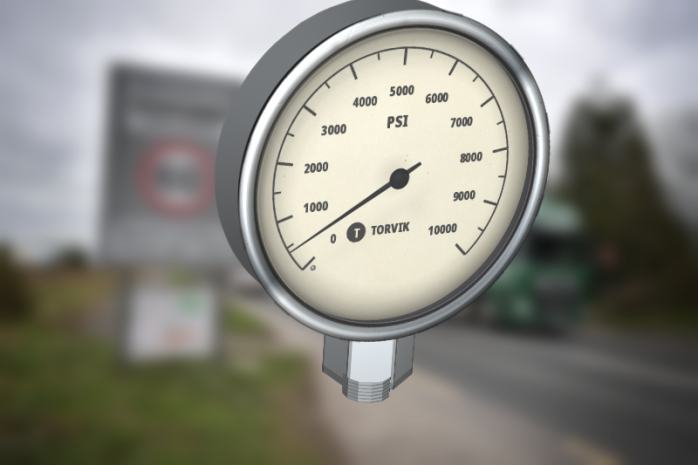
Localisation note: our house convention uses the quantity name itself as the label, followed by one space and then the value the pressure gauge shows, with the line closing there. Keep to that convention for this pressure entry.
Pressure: 500 psi
